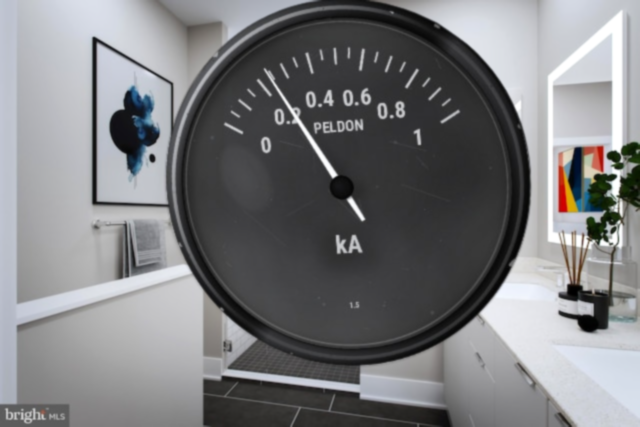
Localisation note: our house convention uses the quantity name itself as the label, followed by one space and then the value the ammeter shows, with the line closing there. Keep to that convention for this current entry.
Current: 0.25 kA
